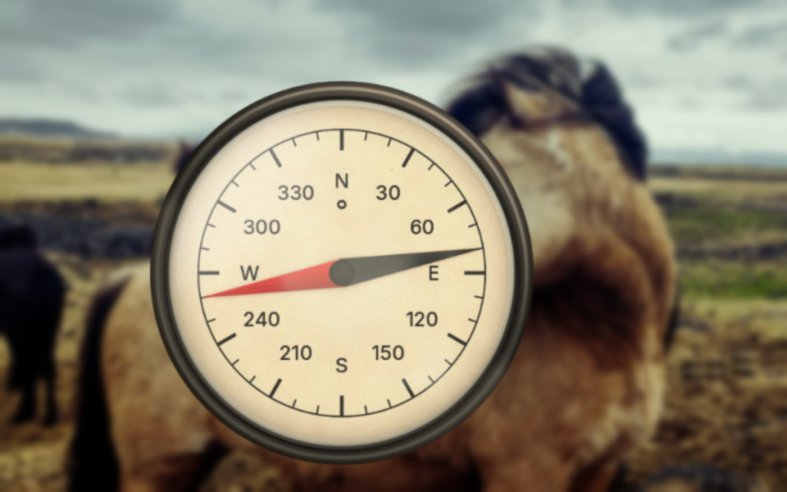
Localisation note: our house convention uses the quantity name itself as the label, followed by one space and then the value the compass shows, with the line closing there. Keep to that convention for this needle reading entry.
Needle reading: 260 °
